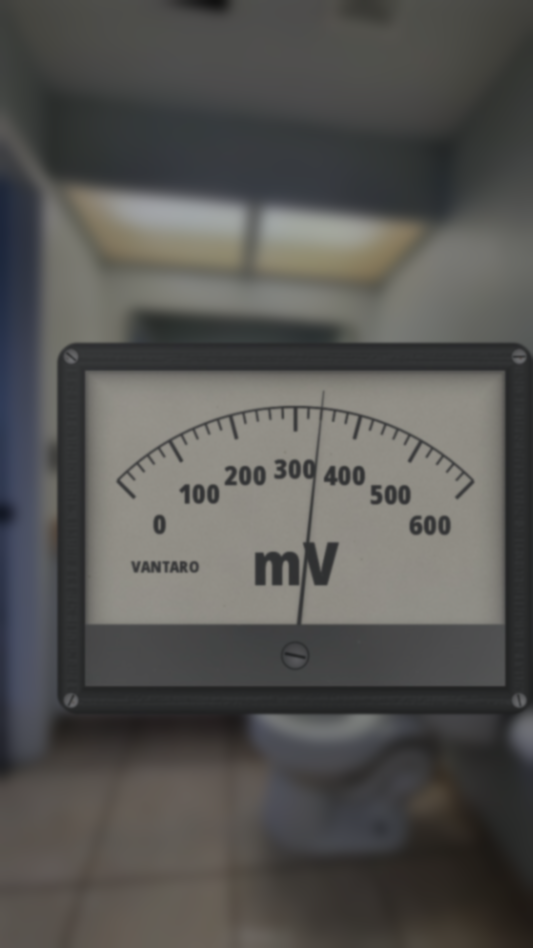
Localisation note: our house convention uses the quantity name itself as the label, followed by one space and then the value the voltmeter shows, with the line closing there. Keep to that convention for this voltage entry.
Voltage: 340 mV
